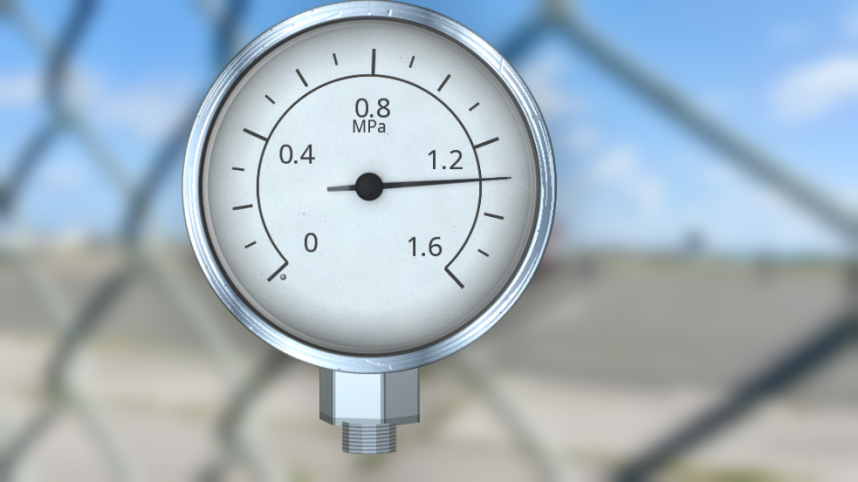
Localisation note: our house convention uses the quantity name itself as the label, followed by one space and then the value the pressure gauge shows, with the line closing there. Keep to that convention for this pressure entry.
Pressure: 1.3 MPa
